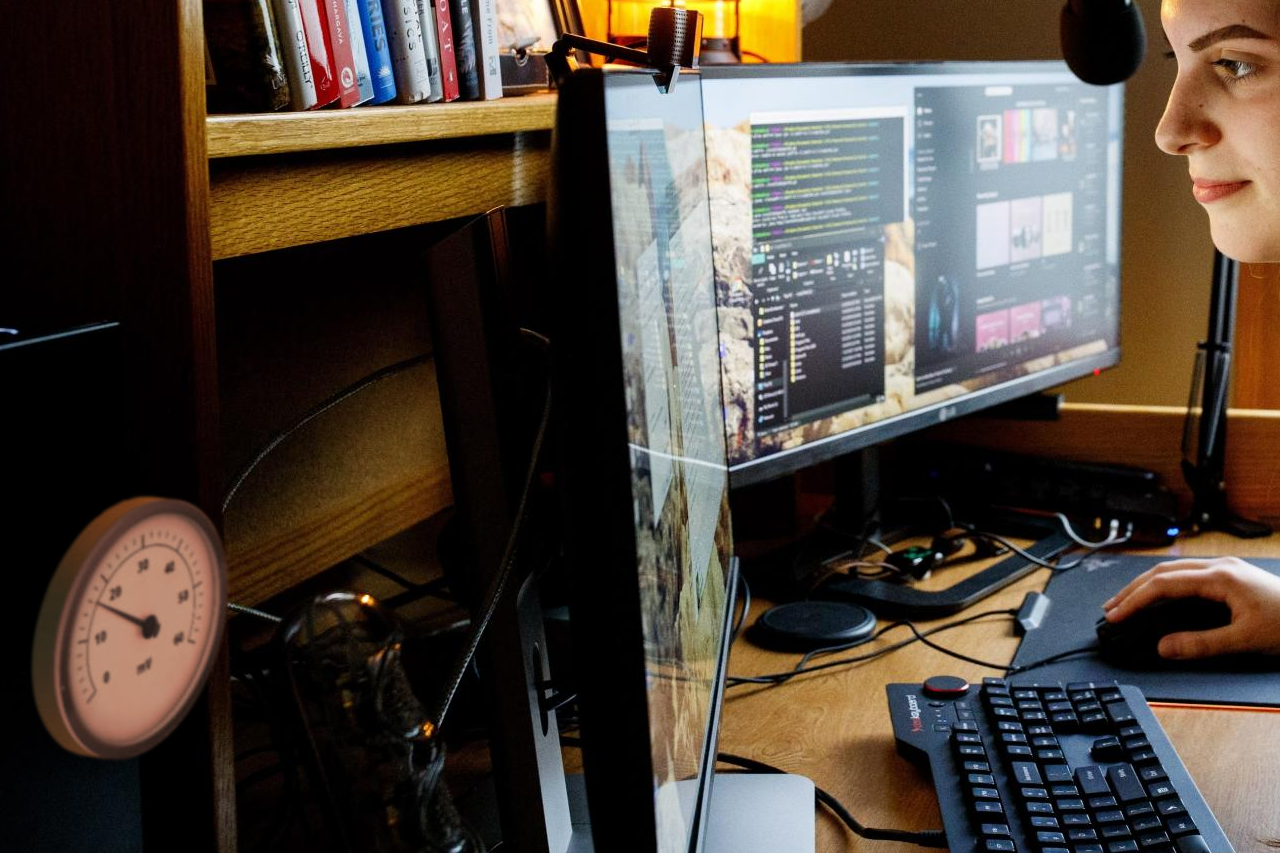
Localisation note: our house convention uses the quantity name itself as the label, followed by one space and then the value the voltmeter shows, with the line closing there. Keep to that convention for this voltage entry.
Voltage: 16 mV
